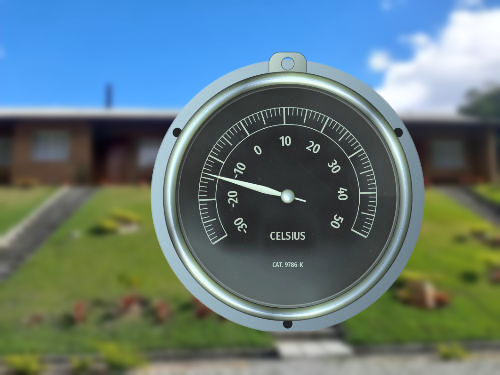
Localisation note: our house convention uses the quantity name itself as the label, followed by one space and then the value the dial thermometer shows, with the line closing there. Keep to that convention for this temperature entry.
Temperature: -14 °C
